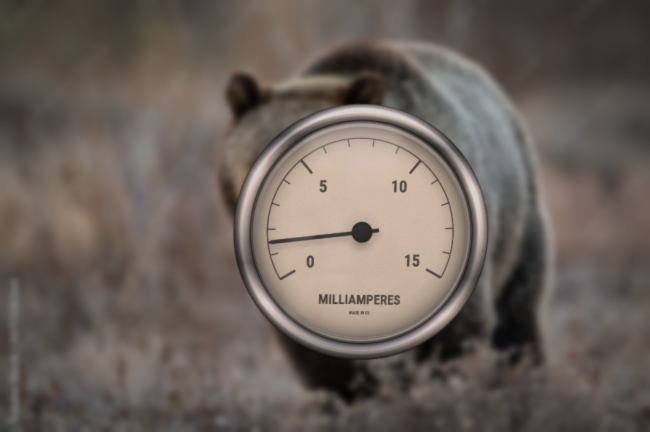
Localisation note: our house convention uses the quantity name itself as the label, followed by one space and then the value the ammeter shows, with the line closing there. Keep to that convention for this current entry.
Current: 1.5 mA
